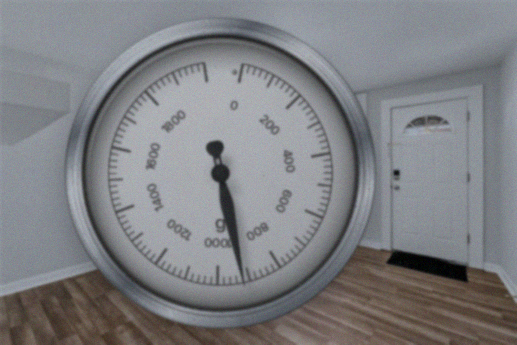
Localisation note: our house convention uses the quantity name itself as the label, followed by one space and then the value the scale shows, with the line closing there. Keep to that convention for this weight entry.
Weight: 920 g
